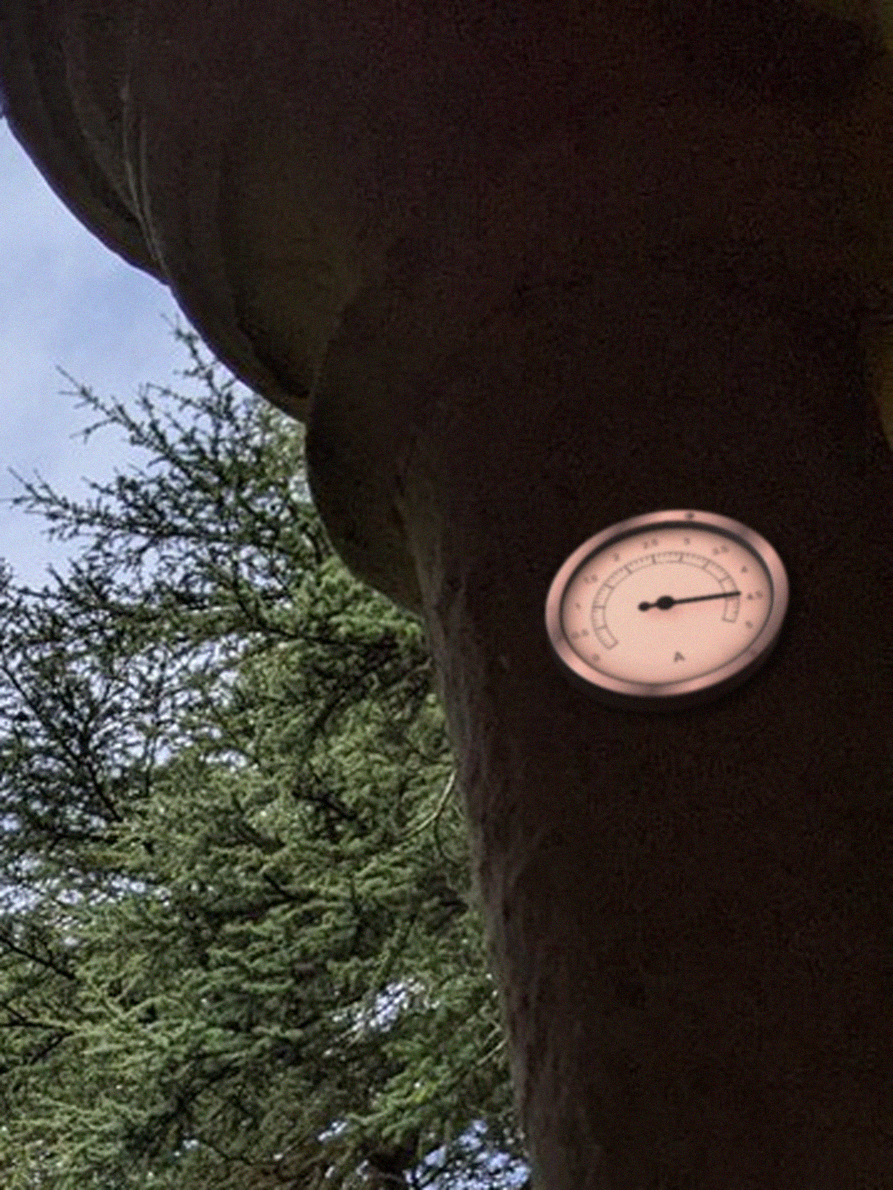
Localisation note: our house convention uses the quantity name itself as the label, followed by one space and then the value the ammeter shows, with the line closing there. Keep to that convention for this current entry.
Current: 4.5 A
